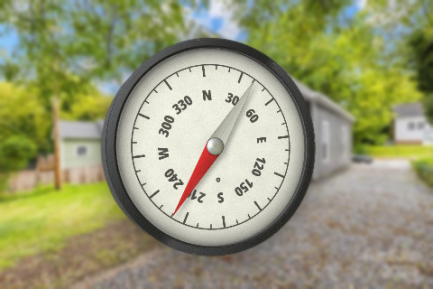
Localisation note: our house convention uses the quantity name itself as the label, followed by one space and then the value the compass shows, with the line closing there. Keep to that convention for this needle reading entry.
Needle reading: 220 °
